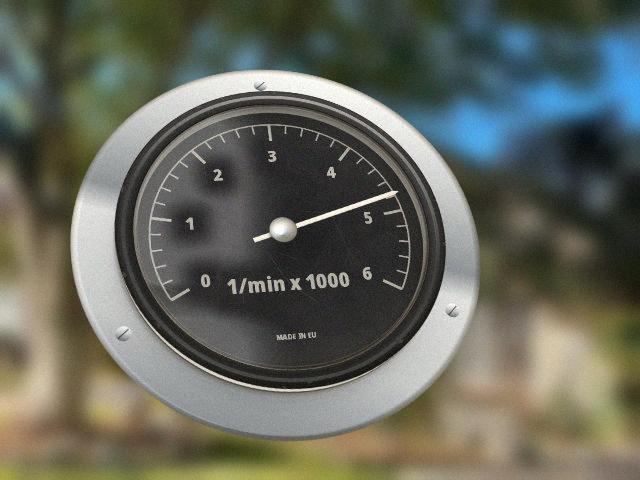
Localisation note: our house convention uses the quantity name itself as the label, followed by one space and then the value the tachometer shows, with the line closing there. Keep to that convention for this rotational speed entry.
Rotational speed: 4800 rpm
